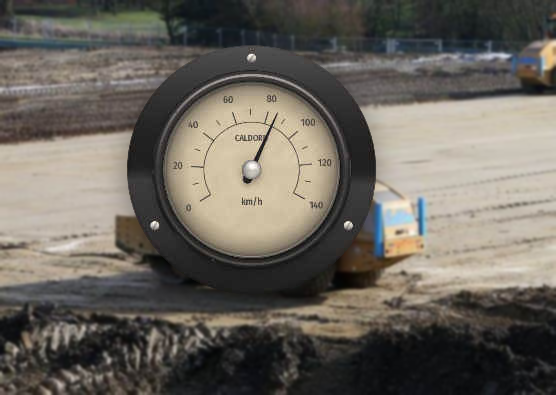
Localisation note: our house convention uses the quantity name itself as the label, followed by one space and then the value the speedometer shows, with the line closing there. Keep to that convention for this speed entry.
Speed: 85 km/h
